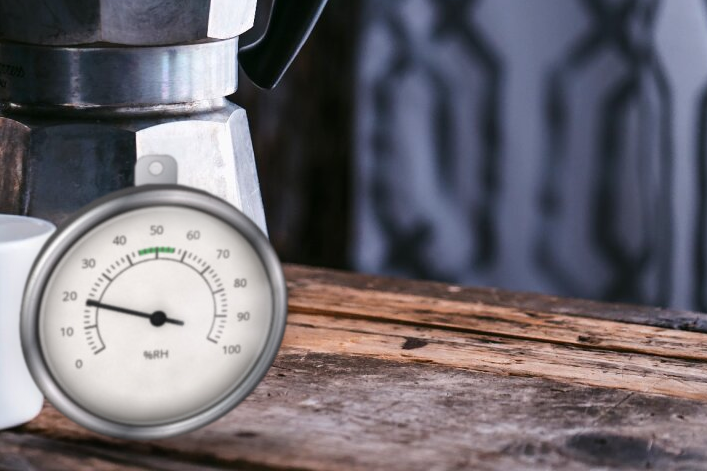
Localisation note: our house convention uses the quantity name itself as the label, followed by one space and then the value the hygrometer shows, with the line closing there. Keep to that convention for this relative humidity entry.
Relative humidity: 20 %
